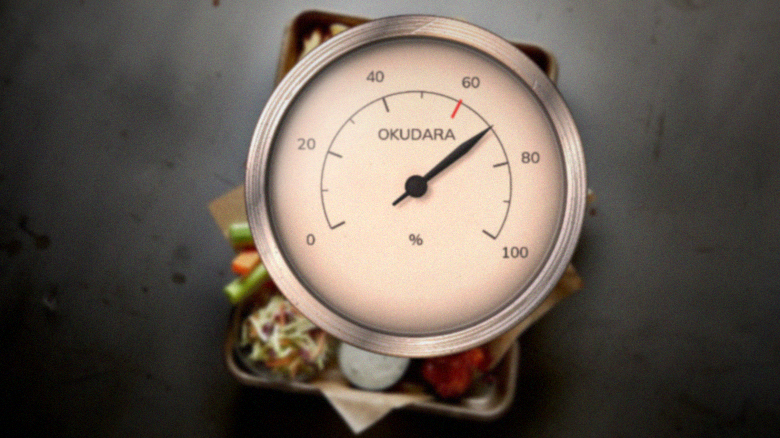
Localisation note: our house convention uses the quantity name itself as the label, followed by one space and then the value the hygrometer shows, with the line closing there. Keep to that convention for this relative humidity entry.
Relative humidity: 70 %
